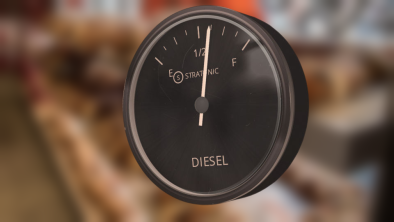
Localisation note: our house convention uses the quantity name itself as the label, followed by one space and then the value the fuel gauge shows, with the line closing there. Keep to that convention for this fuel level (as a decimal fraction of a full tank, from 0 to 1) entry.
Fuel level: 0.625
